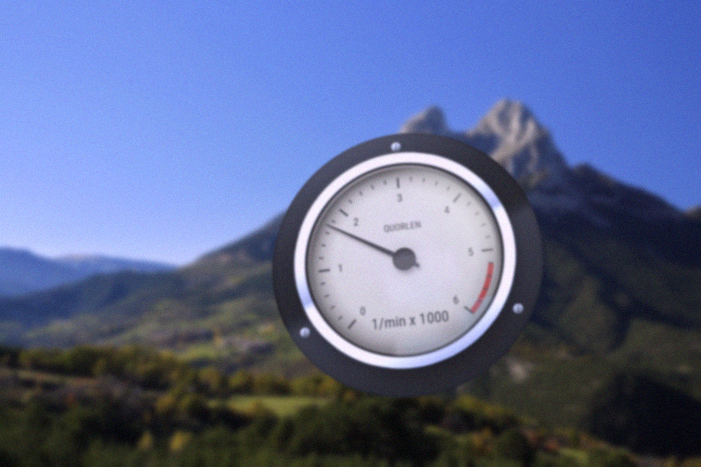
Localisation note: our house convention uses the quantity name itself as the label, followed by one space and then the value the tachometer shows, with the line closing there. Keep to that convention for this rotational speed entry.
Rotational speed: 1700 rpm
